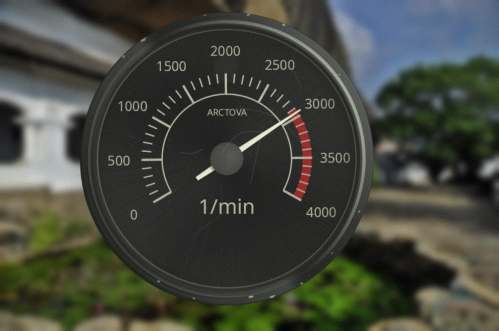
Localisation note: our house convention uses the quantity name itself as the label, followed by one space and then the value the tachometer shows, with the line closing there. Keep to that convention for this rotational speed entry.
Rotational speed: 2950 rpm
